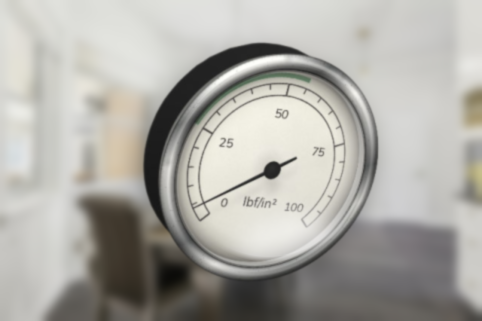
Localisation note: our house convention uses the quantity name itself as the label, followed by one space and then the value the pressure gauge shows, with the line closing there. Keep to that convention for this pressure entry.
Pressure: 5 psi
